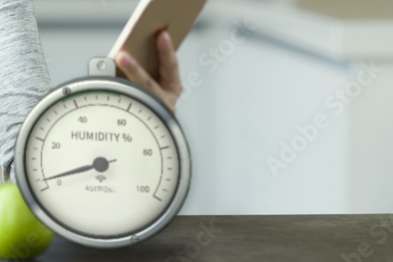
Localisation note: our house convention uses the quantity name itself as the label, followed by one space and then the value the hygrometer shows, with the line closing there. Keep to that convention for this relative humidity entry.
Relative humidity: 4 %
